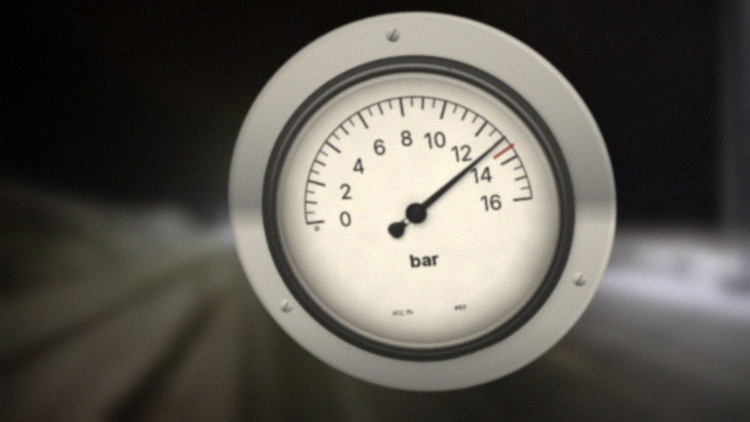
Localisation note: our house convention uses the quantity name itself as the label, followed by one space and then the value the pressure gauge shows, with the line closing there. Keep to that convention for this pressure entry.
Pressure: 13 bar
